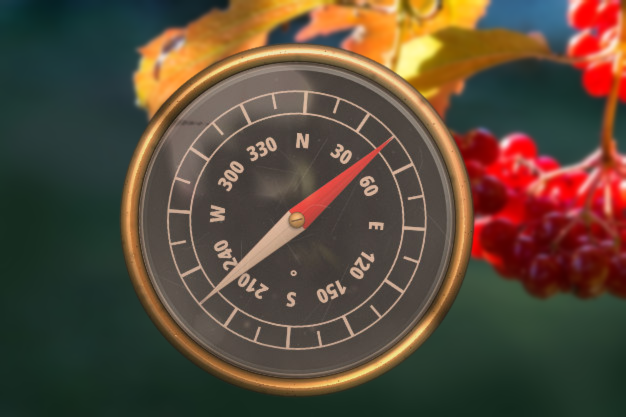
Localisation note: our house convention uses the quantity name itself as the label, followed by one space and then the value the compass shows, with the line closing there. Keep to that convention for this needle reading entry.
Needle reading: 45 °
